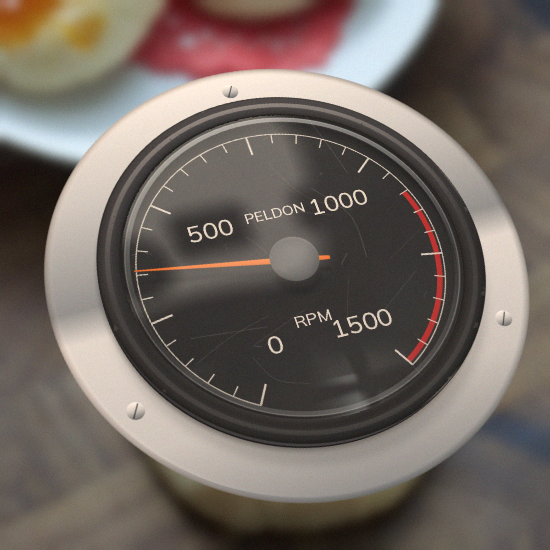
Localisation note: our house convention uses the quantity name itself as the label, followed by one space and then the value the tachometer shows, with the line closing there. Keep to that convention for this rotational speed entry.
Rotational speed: 350 rpm
